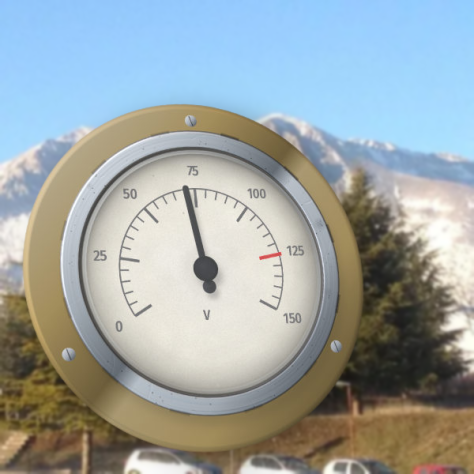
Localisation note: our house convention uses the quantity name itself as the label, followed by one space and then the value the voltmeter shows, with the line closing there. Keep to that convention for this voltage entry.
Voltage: 70 V
